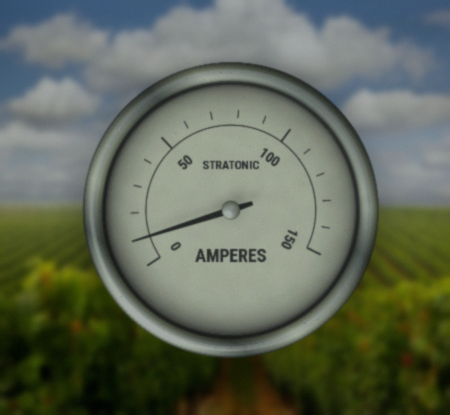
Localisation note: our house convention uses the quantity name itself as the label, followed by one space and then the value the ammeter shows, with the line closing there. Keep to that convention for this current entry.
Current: 10 A
